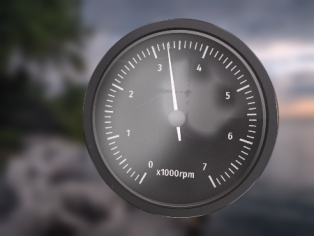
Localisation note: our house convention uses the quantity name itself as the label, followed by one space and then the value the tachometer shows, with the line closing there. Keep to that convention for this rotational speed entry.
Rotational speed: 3300 rpm
